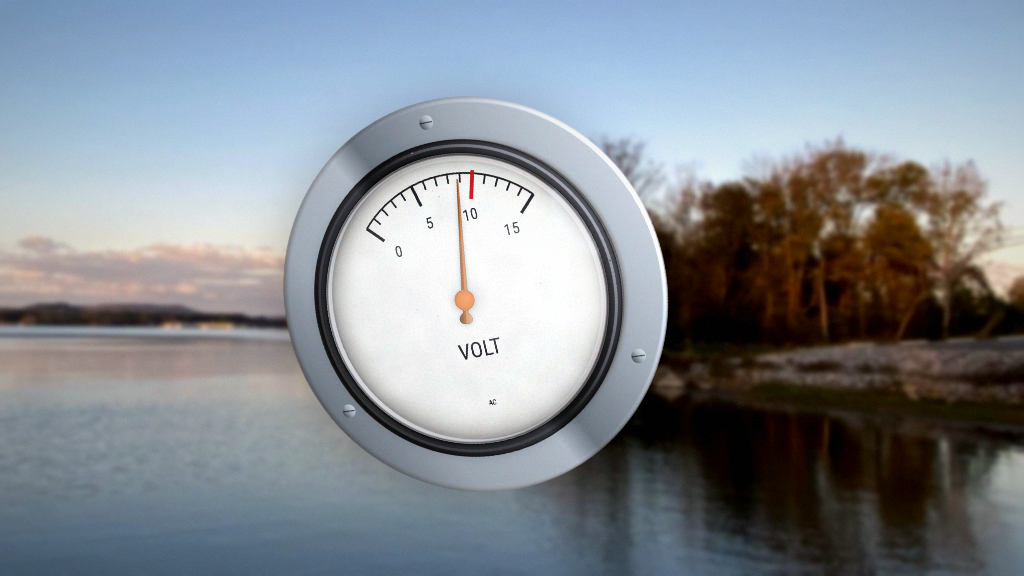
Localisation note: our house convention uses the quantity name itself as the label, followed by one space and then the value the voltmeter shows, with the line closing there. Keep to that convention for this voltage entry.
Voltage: 9 V
